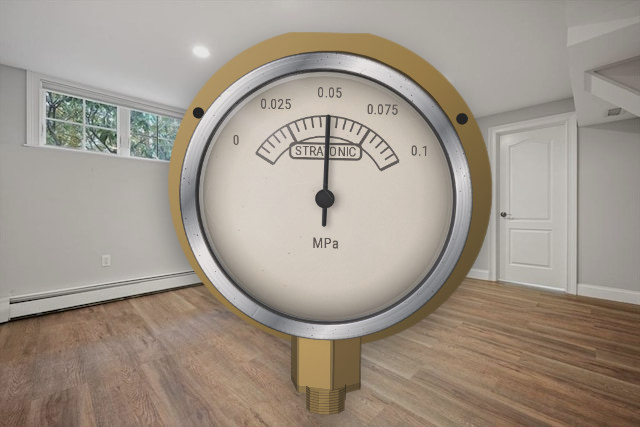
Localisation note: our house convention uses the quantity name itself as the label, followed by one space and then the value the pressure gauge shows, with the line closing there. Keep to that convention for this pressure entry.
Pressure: 0.05 MPa
